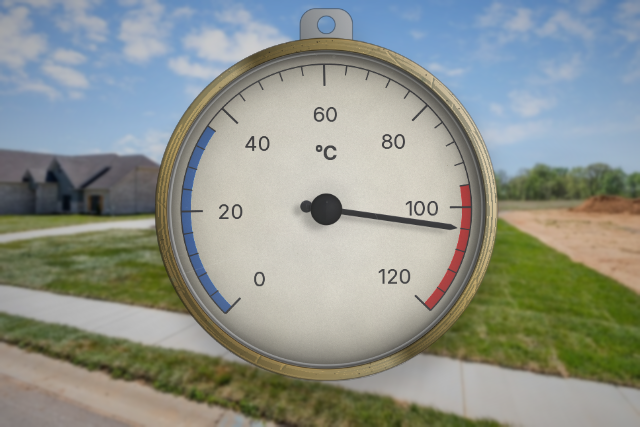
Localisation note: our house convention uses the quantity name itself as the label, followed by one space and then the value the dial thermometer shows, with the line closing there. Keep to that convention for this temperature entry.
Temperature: 104 °C
